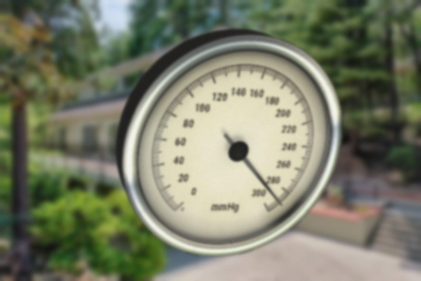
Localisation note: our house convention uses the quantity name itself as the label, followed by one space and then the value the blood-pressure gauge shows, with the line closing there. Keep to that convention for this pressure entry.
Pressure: 290 mmHg
